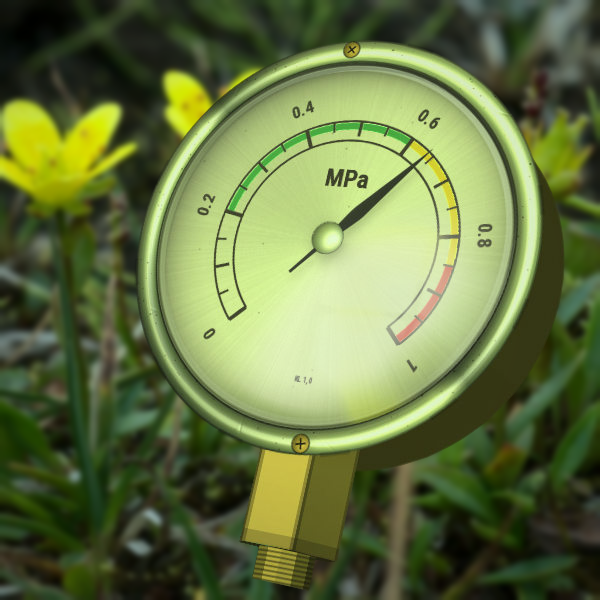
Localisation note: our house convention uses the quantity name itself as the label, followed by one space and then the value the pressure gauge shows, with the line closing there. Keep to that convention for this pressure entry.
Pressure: 0.65 MPa
